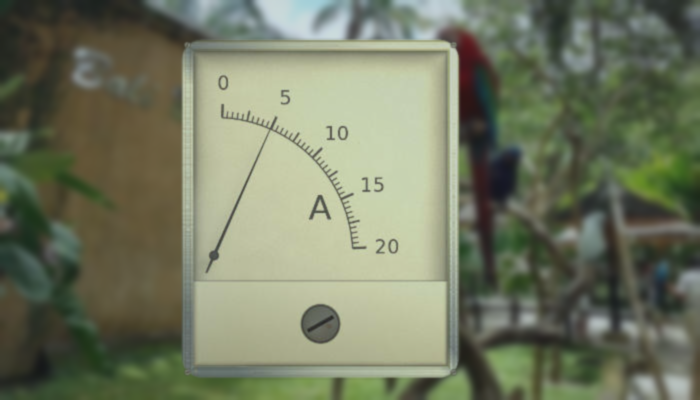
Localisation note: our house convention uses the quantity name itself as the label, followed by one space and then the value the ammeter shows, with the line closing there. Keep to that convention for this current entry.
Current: 5 A
